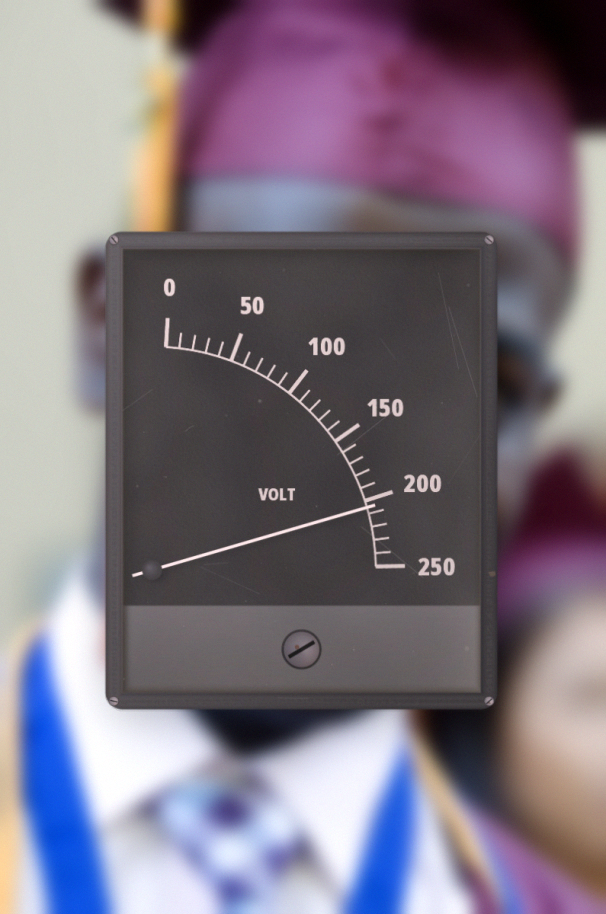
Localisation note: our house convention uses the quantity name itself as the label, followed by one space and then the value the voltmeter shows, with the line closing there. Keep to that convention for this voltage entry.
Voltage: 205 V
